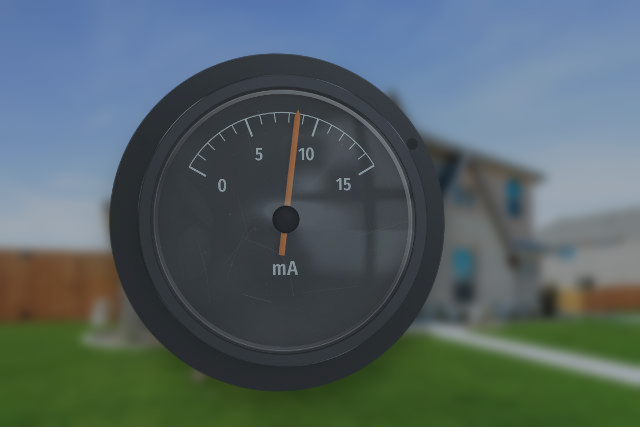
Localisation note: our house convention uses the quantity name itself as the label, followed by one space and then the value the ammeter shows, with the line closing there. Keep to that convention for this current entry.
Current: 8.5 mA
